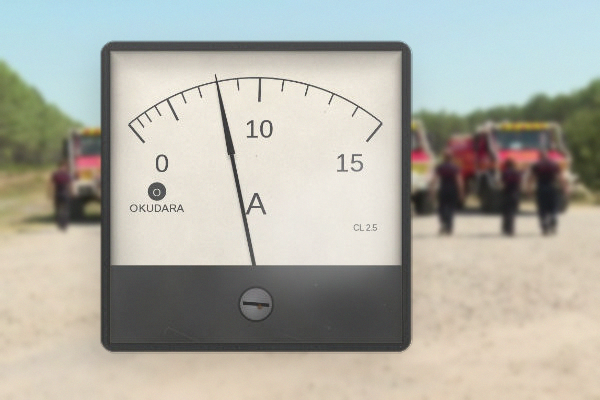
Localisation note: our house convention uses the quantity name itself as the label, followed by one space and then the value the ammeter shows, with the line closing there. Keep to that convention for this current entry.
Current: 8 A
